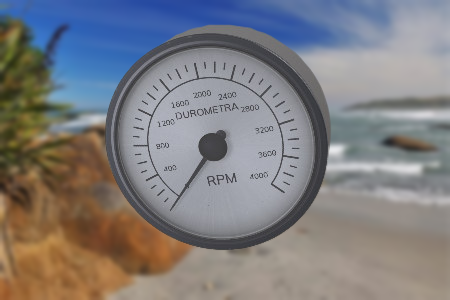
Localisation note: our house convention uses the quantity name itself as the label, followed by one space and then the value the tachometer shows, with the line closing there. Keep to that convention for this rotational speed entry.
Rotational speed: 0 rpm
